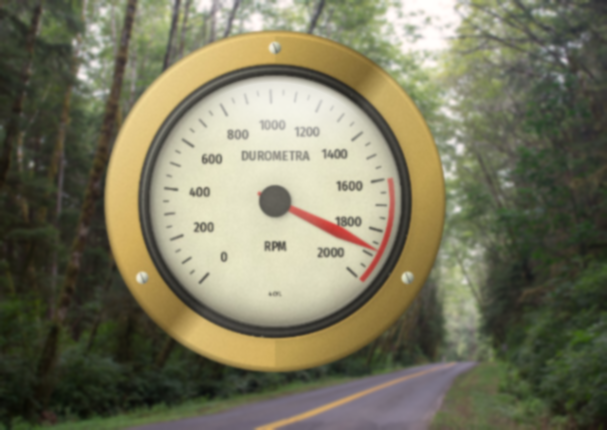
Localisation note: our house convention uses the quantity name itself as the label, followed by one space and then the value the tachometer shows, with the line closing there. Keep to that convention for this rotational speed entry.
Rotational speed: 1875 rpm
